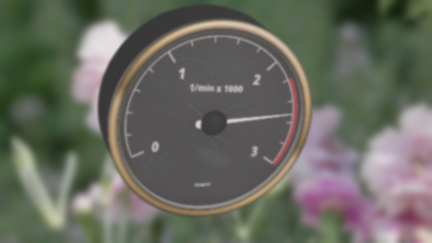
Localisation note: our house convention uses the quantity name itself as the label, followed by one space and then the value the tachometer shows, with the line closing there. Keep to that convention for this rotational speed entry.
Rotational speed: 2500 rpm
